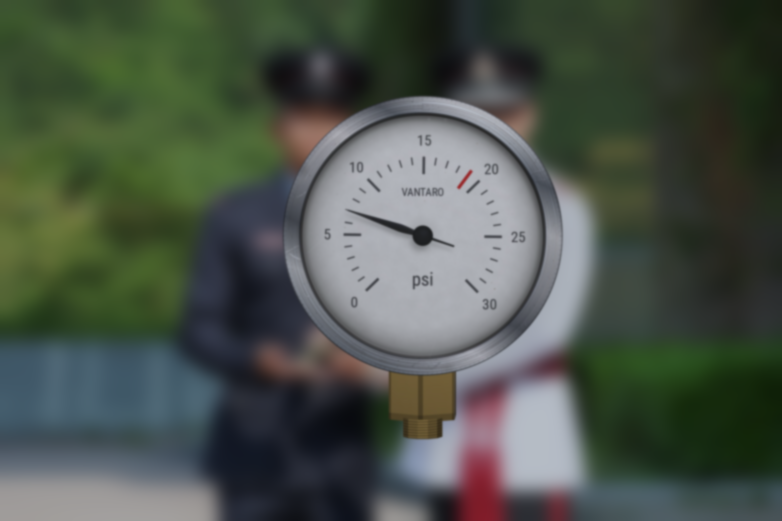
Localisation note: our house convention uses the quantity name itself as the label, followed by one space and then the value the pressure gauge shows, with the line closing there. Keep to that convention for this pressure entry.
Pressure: 7 psi
